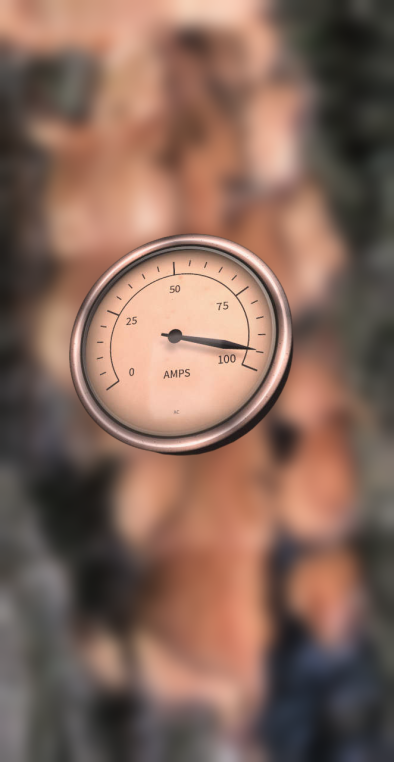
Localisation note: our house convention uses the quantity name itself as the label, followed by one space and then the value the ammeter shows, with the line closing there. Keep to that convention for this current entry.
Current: 95 A
